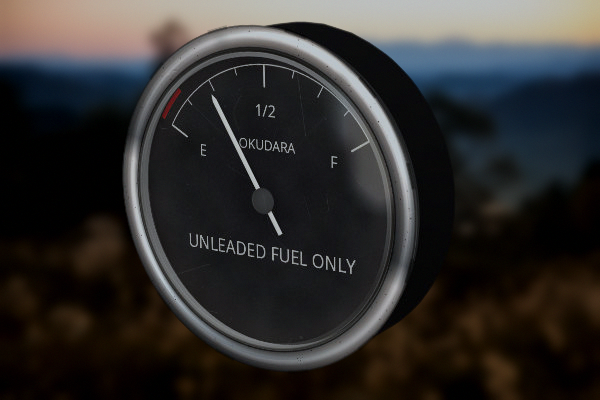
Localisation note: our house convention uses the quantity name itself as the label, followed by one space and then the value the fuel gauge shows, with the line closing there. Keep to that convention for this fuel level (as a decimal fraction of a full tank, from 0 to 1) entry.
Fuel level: 0.25
